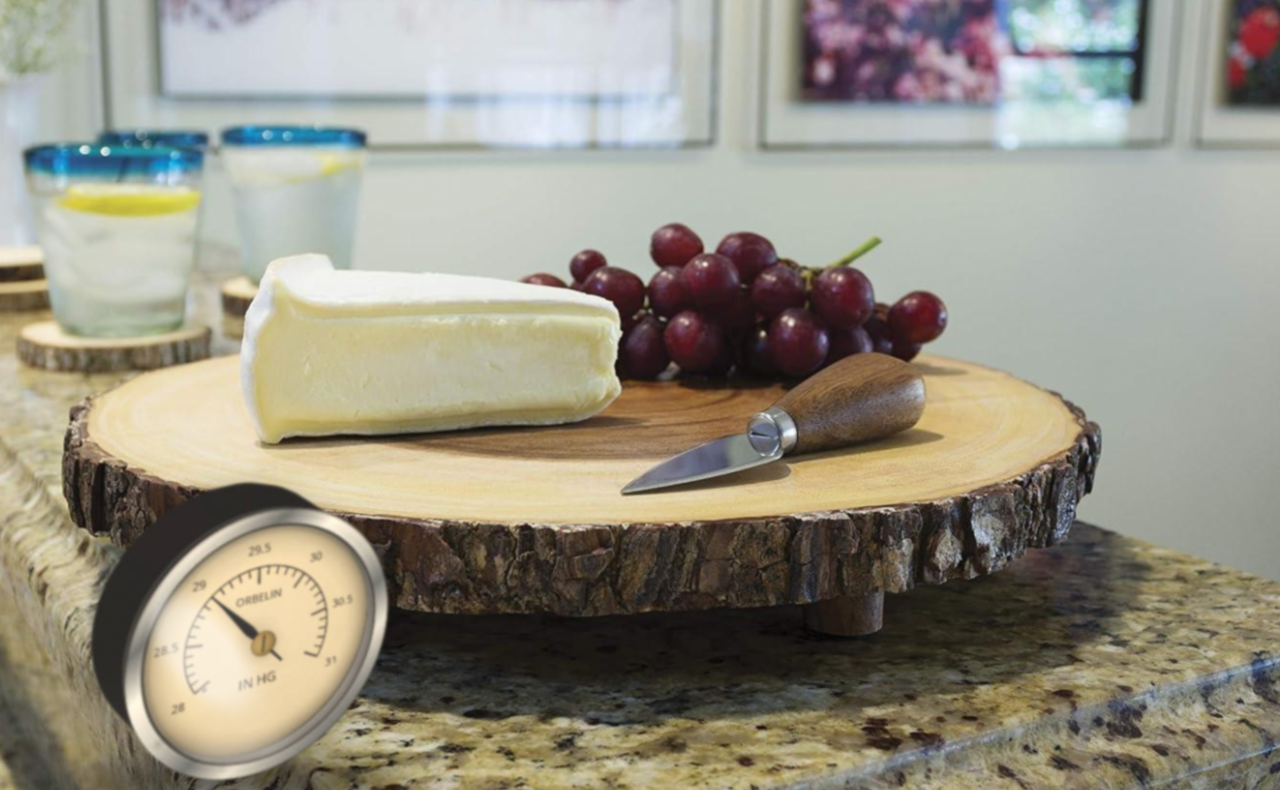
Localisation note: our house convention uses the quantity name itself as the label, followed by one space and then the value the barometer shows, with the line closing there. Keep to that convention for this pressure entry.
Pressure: 29 inHg
